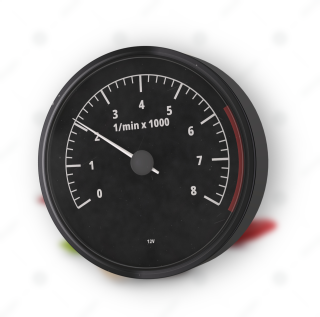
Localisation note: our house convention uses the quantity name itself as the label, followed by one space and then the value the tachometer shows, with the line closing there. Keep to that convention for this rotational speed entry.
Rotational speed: 2100 rpm
